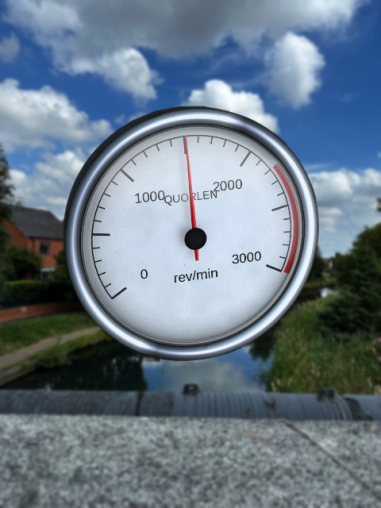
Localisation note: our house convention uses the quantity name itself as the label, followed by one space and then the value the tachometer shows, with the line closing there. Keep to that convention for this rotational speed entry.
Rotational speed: 1500 rpm
